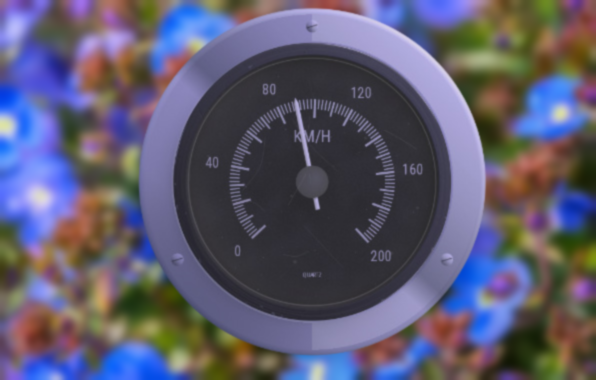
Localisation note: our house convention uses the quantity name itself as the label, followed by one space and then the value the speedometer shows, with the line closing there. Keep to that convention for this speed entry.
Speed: 90 km/h
